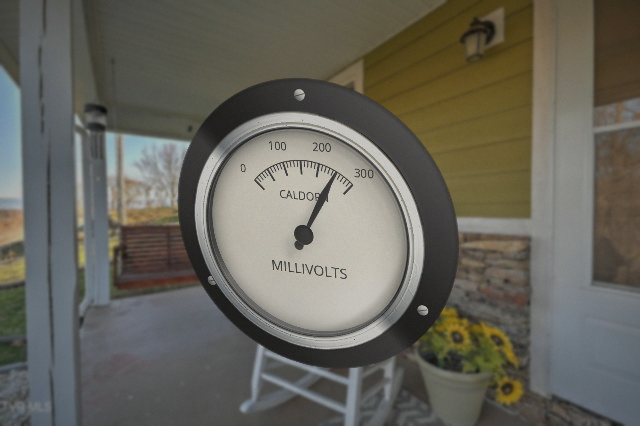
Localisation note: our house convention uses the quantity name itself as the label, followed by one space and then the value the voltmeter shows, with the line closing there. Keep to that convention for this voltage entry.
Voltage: 250 mV
